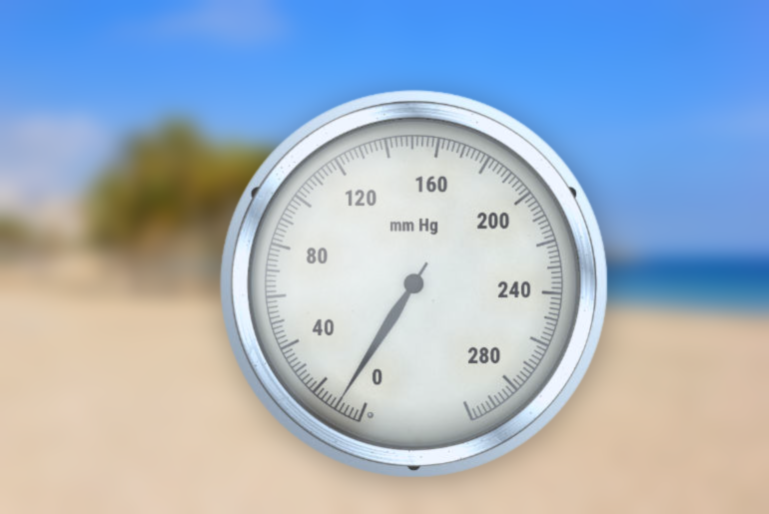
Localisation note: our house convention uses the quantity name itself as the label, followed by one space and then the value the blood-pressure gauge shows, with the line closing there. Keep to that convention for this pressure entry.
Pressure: 10 mmHg
